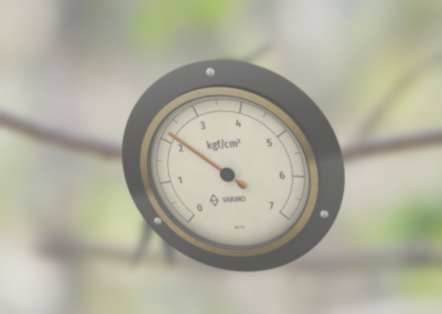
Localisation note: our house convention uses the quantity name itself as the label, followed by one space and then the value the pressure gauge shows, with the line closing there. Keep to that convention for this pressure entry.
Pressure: 2.25 kg/cm²
